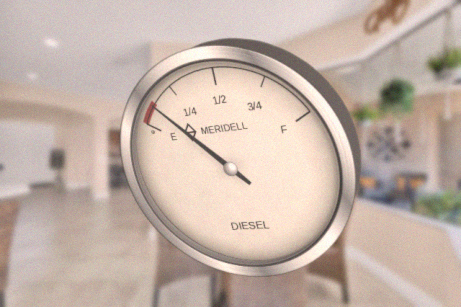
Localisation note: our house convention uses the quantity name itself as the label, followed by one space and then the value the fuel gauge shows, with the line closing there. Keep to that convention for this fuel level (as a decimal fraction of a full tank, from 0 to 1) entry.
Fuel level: 0.125
